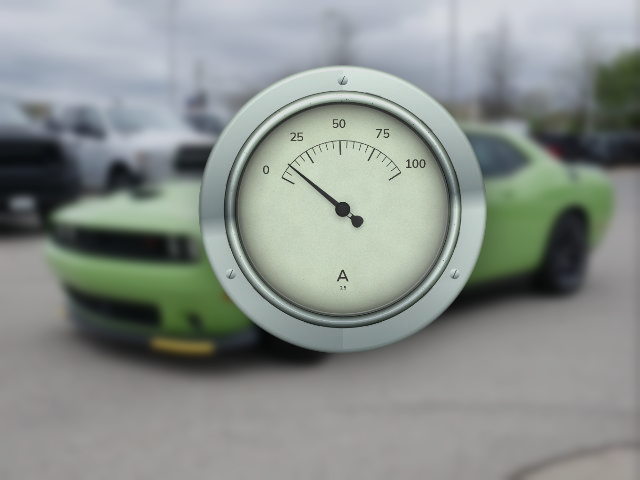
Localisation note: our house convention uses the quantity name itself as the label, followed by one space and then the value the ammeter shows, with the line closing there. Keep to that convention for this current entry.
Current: 10 A
